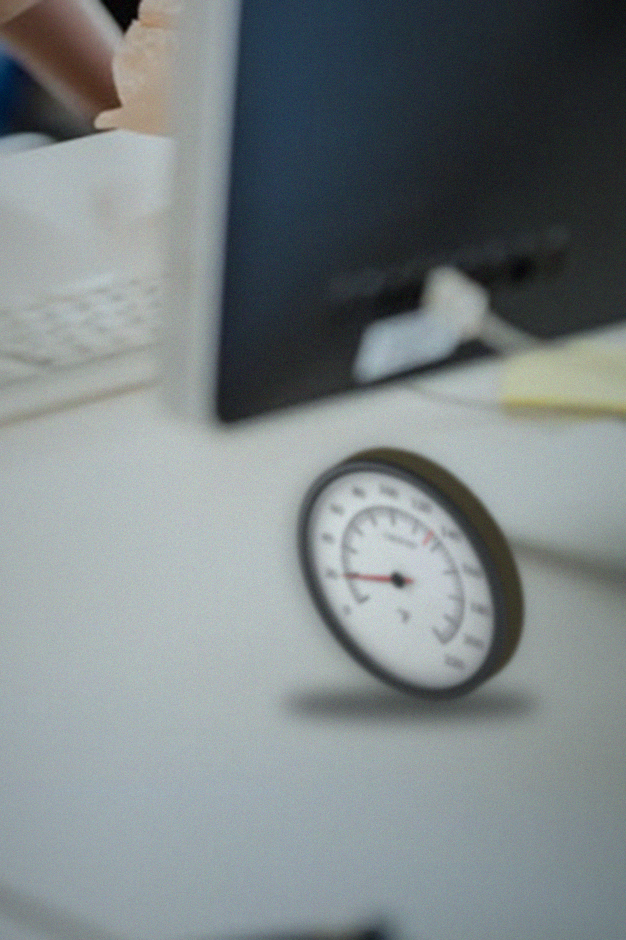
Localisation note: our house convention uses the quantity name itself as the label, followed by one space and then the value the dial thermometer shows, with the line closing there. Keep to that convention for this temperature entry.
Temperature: 20 °F
